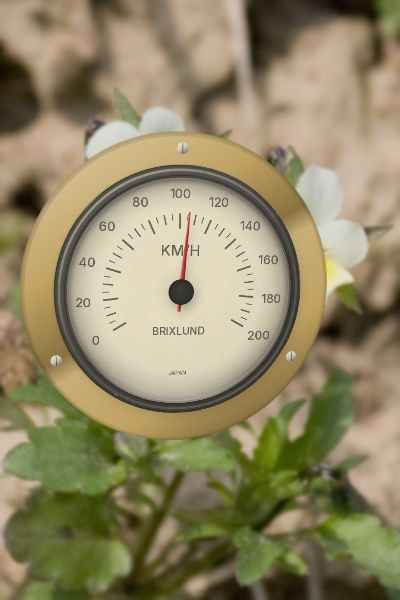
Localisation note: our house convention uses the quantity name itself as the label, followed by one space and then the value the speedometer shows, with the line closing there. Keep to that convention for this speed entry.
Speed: 105 km/h
